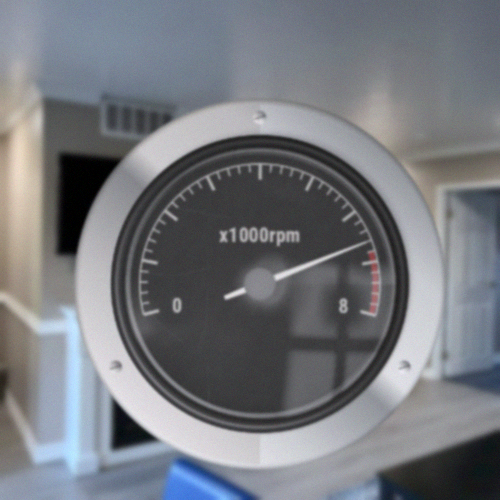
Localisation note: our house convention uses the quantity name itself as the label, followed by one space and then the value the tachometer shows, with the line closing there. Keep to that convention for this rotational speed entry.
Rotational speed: 6600 rpm
